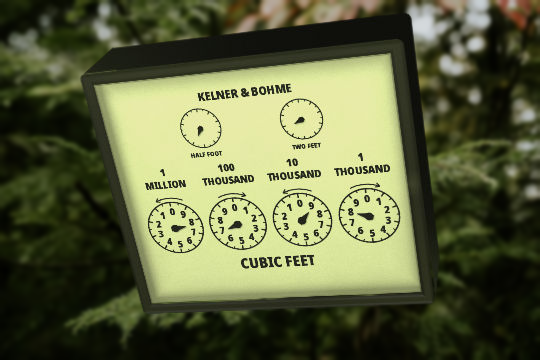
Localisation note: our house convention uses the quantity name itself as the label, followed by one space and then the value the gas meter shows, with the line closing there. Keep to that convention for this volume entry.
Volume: 768800 ft³
